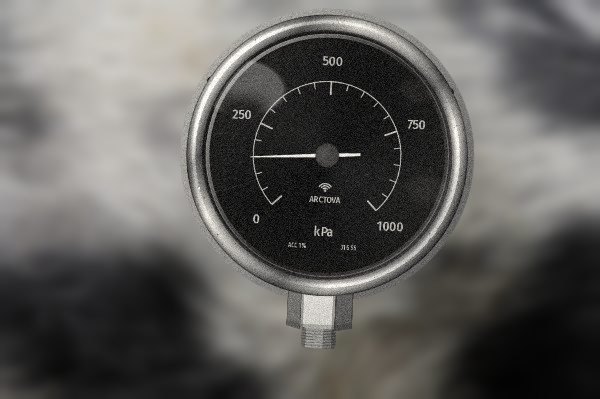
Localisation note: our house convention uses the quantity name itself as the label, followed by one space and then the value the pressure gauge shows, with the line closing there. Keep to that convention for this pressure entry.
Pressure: 150 kPa
